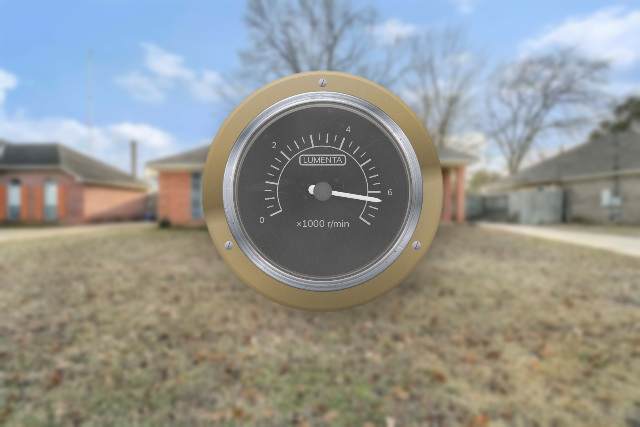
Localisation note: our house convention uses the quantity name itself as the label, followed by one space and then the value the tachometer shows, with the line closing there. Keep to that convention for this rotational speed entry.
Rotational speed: 6250 rpm
